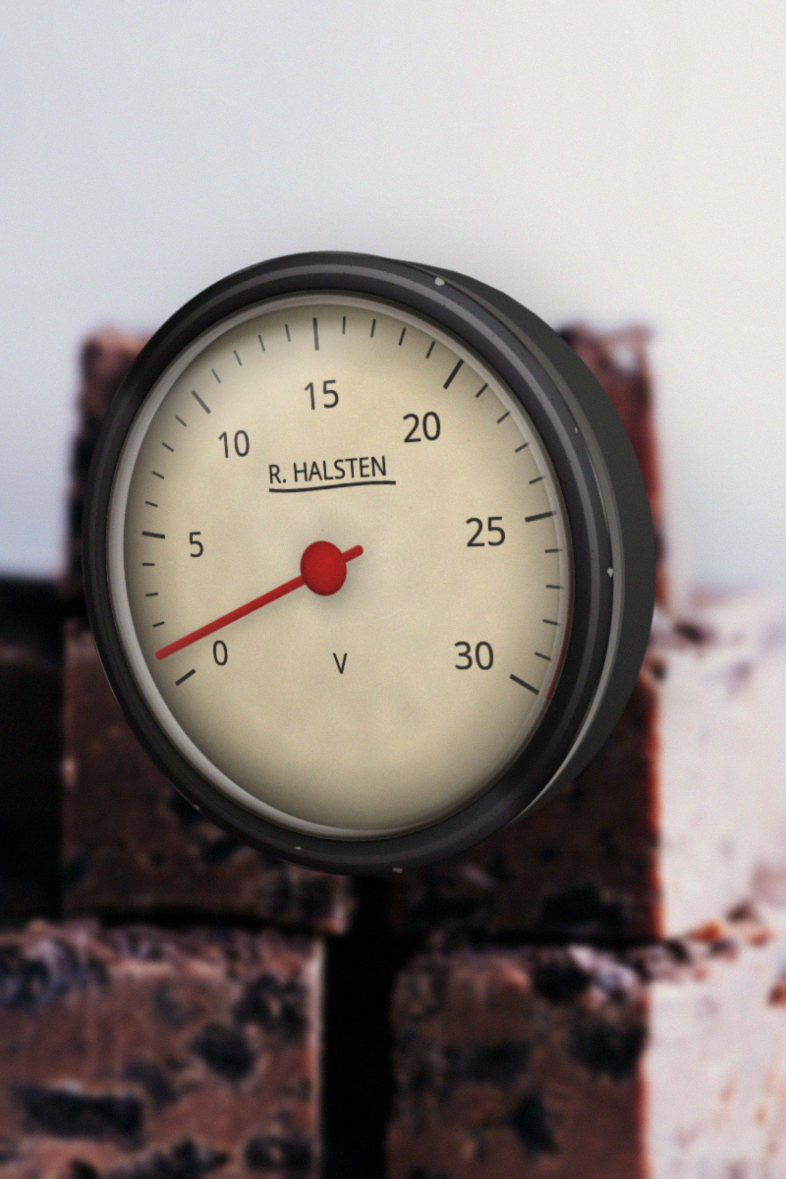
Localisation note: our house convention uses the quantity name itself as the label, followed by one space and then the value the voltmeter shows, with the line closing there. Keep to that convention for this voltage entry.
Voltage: 1 V
